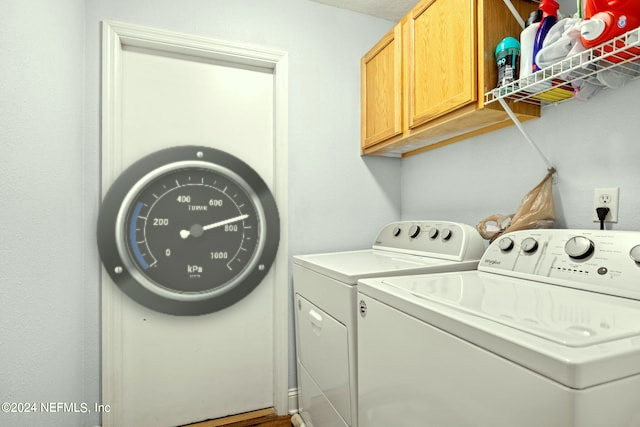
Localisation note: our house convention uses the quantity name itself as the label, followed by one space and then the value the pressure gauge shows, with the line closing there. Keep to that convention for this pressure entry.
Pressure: 750 kPa
